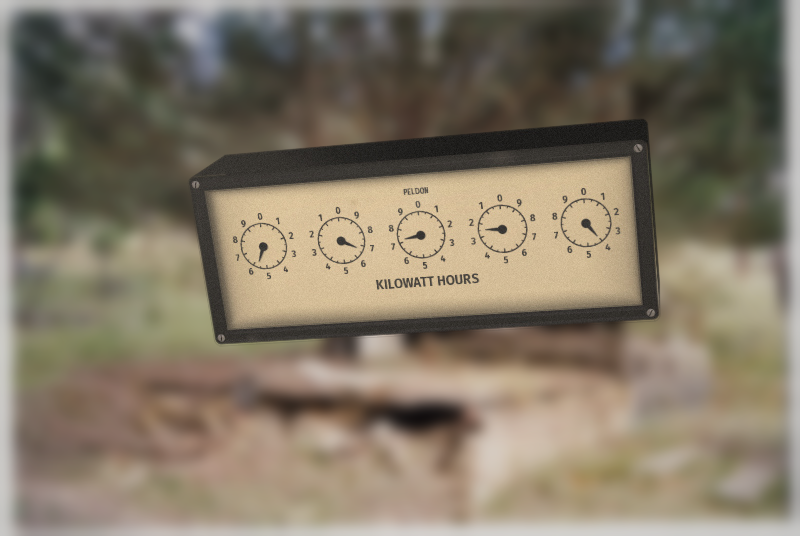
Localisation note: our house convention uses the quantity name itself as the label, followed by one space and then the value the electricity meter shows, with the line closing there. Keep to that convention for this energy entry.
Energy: 56724 kWh
